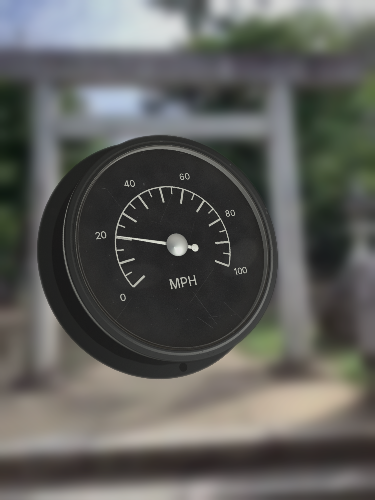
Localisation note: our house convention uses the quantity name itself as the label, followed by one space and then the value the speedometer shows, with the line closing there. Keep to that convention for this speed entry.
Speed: 20 mph
